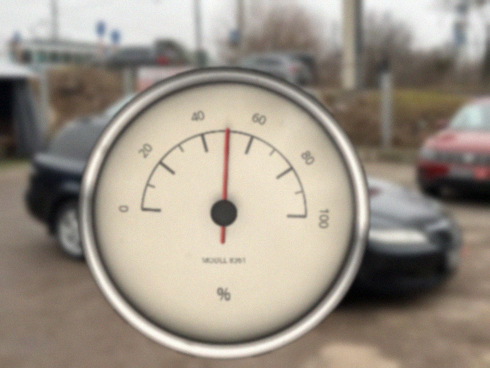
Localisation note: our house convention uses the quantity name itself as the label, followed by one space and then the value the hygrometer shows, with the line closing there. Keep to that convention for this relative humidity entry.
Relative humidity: 50 %
